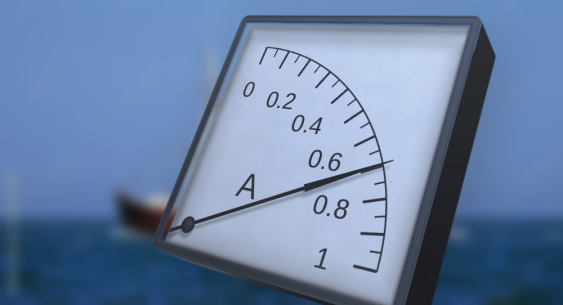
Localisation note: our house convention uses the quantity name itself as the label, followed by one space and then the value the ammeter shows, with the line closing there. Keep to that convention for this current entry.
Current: 0.7 A
